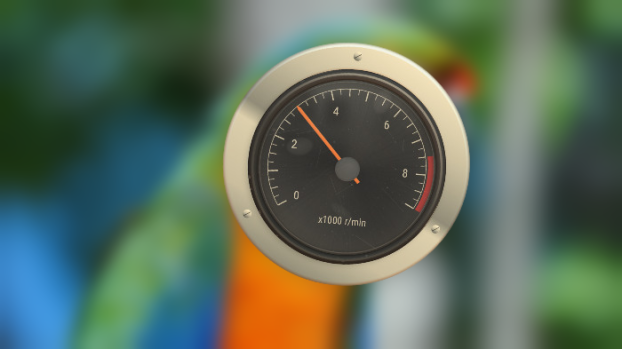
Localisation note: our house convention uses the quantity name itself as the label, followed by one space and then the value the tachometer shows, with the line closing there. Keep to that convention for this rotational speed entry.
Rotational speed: 3000 rpm
